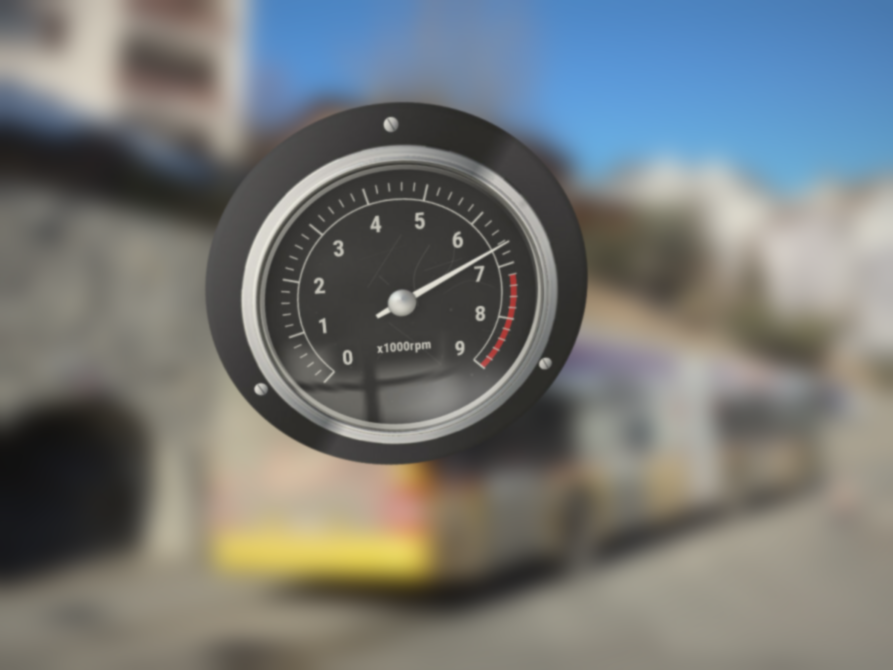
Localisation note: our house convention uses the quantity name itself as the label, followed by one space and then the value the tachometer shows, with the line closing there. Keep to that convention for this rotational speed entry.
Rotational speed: 6600 rpm
